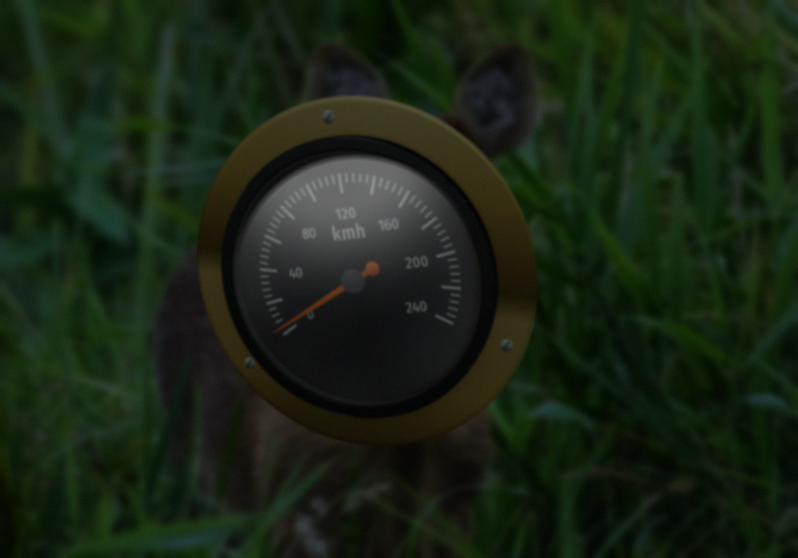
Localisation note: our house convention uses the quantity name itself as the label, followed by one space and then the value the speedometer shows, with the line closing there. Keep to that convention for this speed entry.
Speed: 4 km/h
